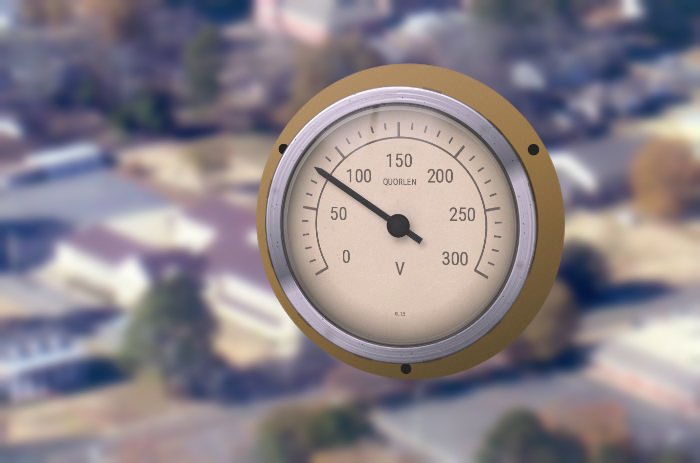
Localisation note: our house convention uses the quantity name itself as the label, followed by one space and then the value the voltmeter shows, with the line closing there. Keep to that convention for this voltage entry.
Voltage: 80 V
